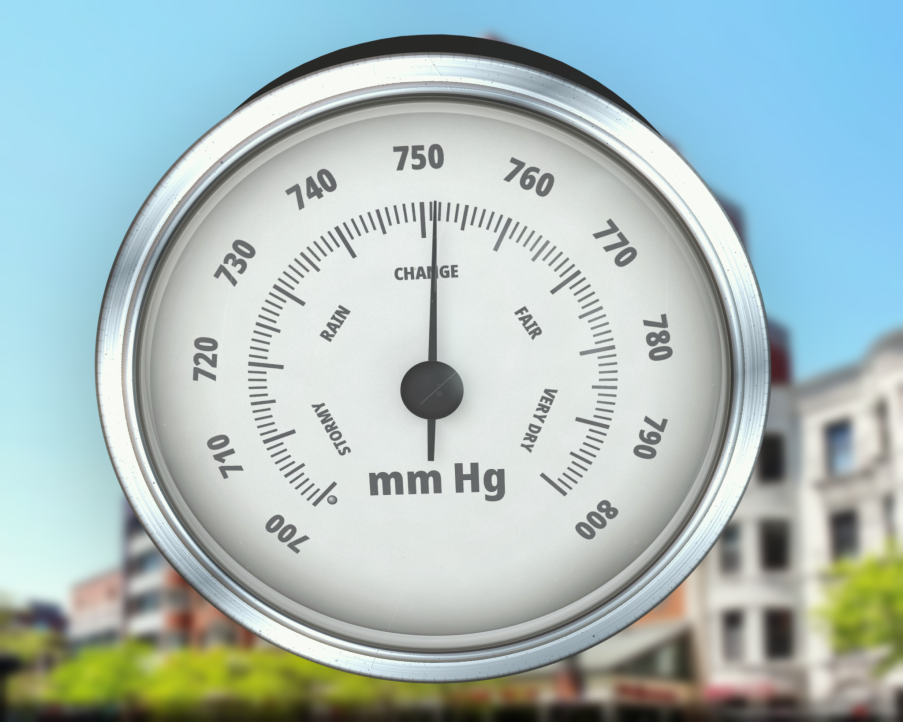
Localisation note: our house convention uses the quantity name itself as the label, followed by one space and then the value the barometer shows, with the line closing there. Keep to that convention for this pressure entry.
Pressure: 751.5 mmHg
